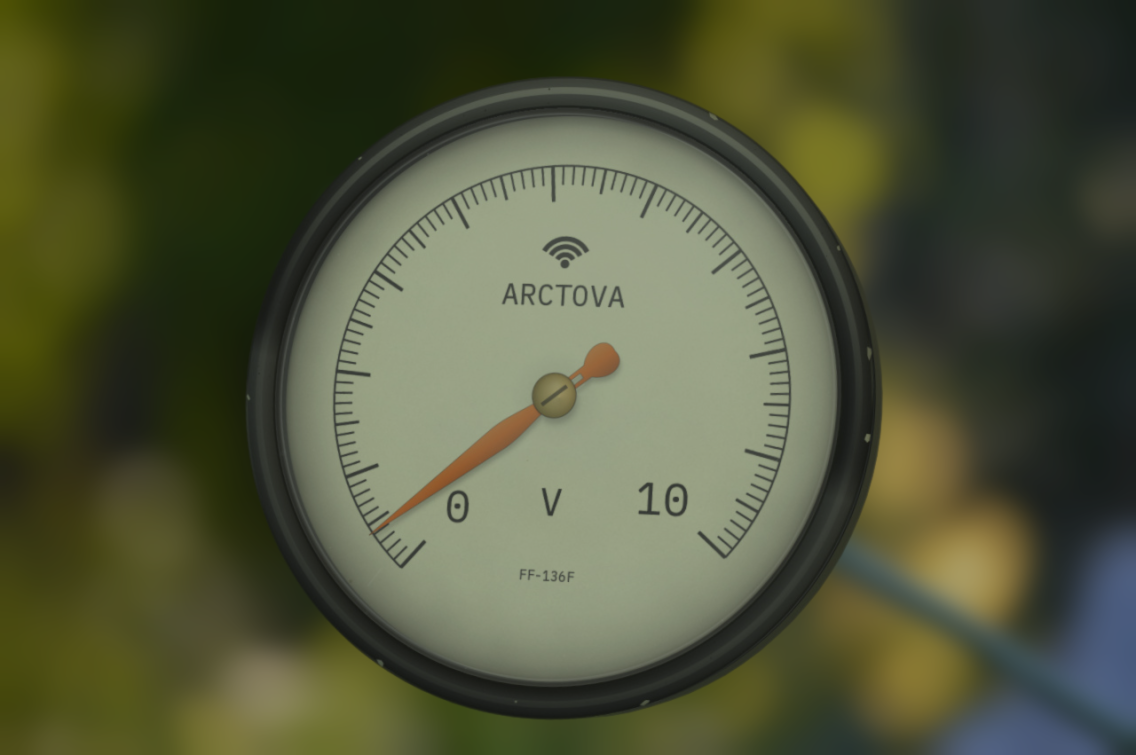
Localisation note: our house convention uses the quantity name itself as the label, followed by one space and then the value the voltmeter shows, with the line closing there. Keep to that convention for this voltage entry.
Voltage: 0.4 V
